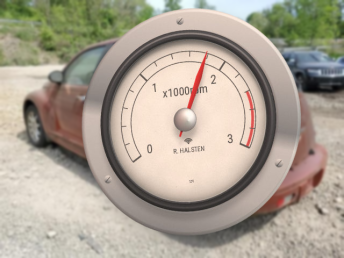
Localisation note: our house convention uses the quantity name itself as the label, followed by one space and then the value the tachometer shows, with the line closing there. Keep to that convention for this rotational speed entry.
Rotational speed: 1800 rpm
